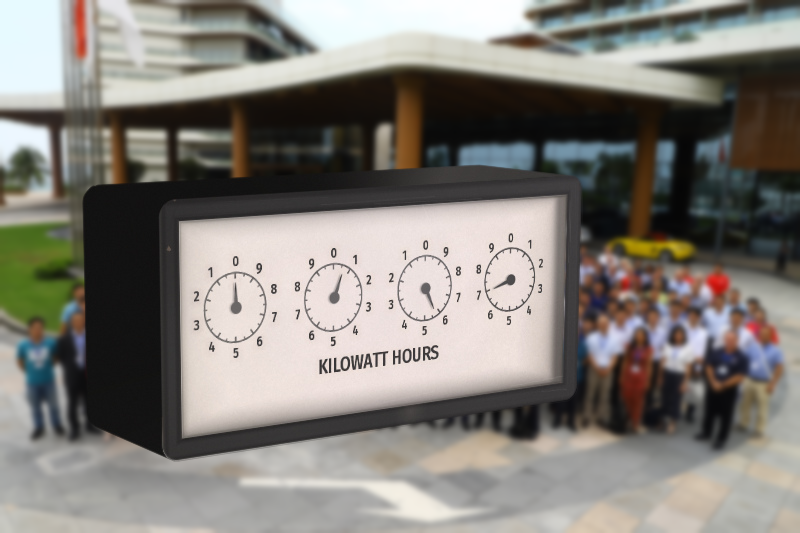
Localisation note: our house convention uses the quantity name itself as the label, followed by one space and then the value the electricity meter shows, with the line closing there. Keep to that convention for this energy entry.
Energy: 57 kWh
